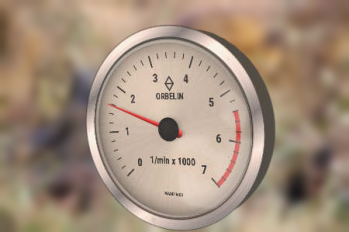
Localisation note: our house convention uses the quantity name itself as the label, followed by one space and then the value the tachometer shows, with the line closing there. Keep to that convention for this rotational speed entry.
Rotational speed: 1600 rpm
